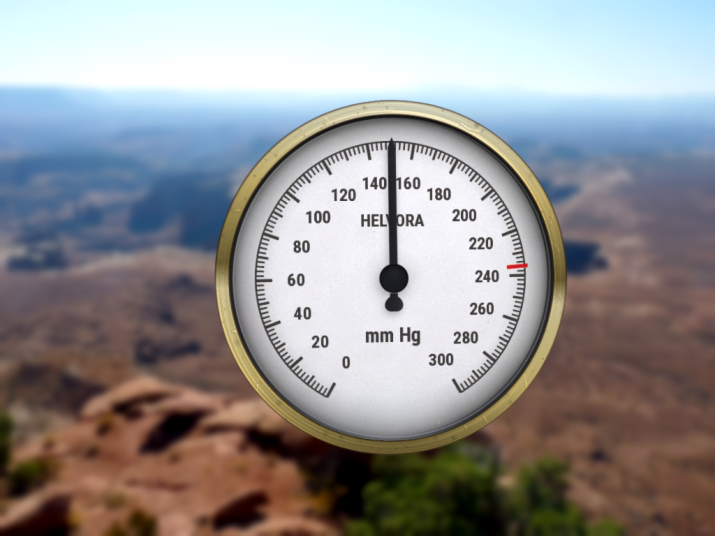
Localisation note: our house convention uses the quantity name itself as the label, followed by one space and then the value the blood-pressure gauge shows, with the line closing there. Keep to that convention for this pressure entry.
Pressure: 150 mmHg
